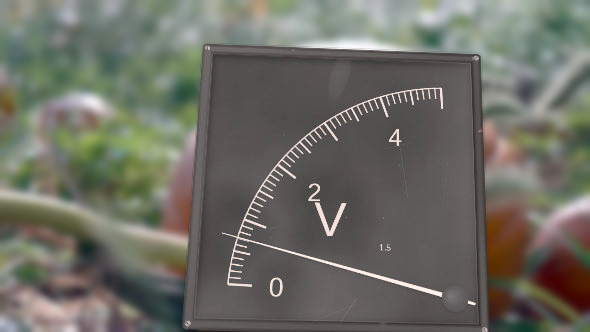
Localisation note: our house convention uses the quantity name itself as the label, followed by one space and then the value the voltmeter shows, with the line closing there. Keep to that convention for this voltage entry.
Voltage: 0.7 V
